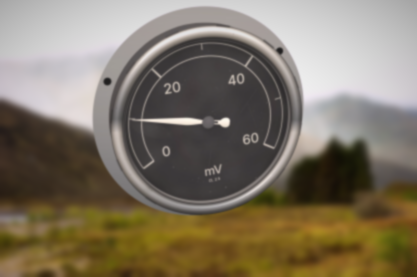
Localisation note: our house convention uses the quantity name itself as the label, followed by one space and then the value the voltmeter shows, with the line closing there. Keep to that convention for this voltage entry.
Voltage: 10 mV
